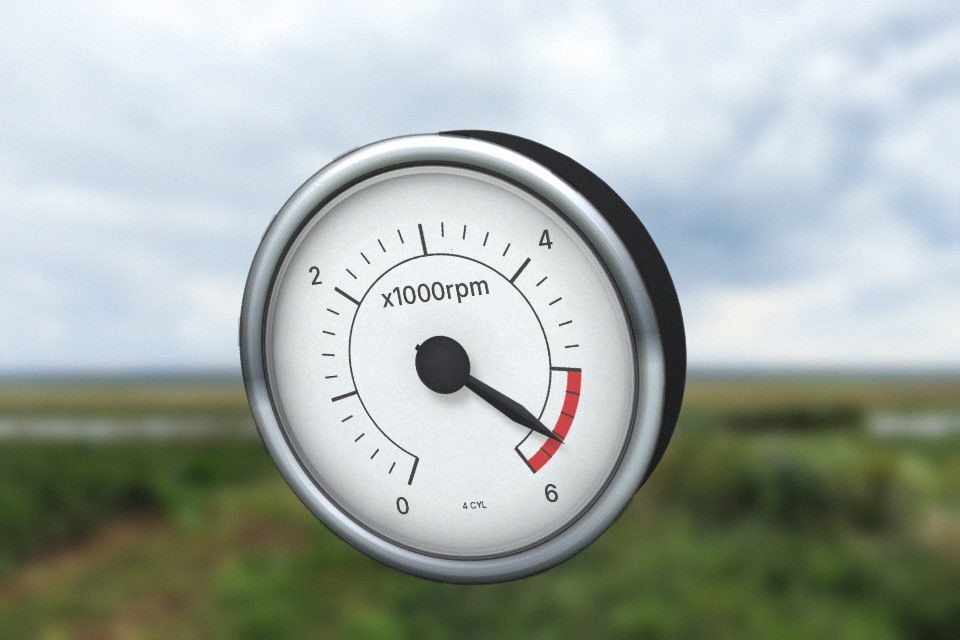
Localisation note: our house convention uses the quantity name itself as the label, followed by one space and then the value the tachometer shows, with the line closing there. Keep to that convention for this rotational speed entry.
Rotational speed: 5600 rpm
